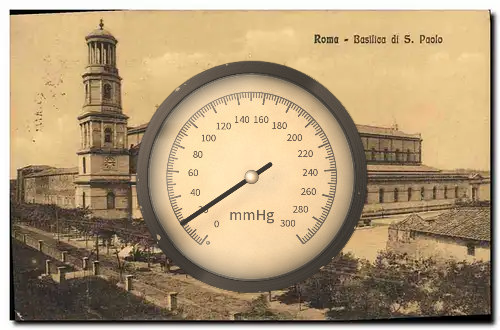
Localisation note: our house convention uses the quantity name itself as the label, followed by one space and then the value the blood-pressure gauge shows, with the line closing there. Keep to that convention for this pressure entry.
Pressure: 20 mmHg
